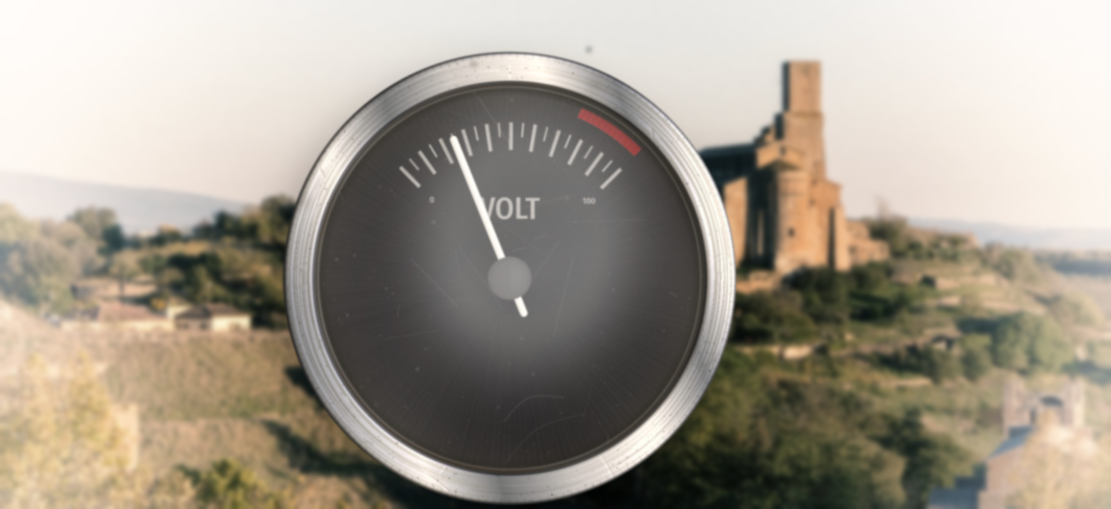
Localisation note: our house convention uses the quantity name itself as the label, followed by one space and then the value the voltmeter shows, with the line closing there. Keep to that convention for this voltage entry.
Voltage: 25 V
